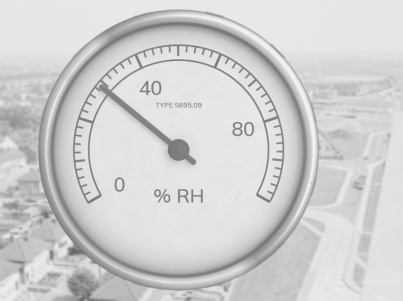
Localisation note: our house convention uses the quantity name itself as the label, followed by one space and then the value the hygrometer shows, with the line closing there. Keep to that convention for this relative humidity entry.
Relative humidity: 29 %
